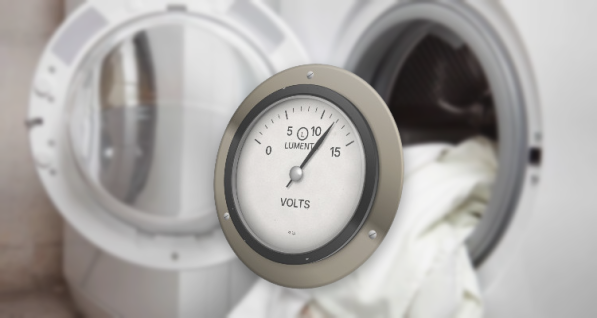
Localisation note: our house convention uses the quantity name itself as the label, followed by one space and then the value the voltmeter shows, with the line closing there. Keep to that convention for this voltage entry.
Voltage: 12 V
